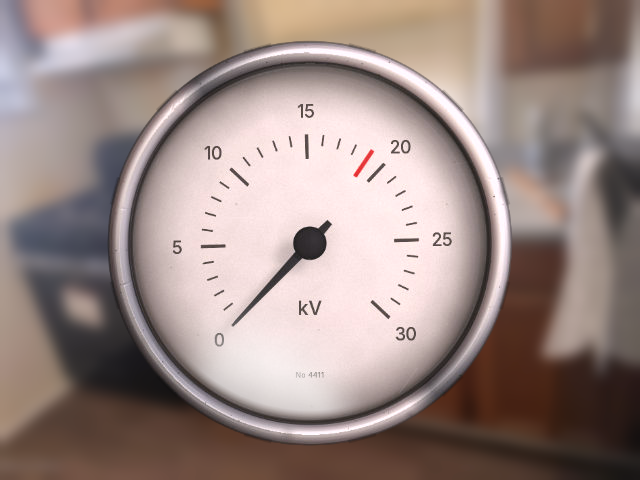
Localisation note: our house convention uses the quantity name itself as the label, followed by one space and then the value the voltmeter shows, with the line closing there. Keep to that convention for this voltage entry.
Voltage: 0 kV
